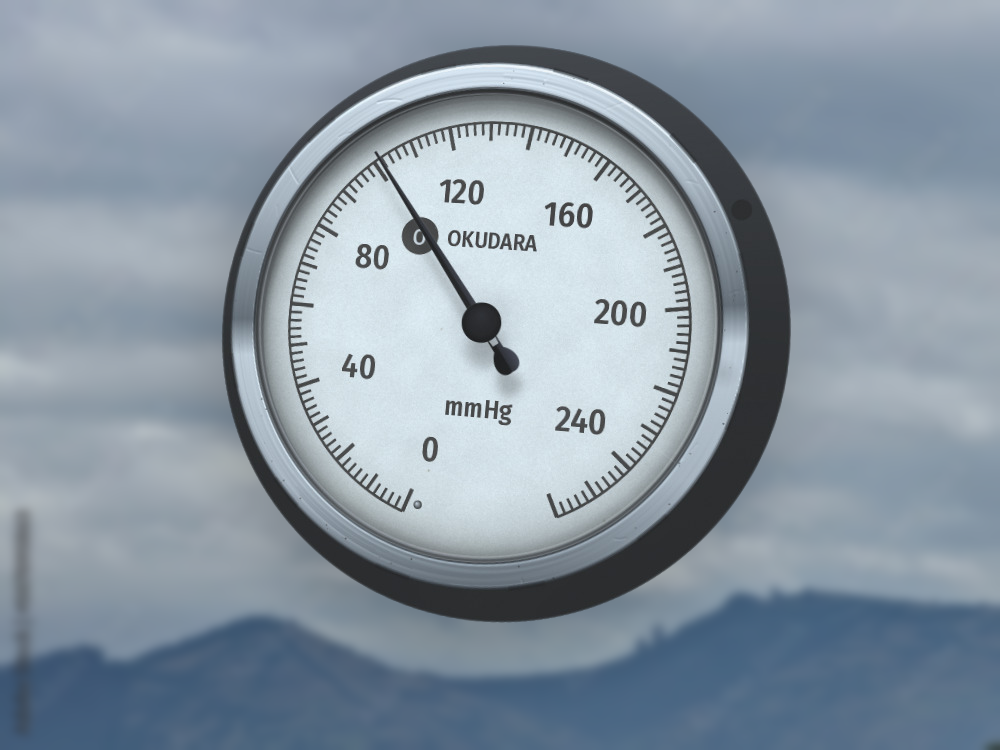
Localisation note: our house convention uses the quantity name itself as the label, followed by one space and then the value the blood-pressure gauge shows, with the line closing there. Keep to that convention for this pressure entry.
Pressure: 102 mmHg
